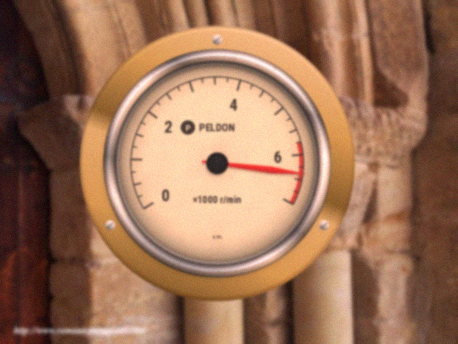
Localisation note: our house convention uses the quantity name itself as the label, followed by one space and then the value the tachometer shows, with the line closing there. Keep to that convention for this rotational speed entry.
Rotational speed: 6375 rpm
